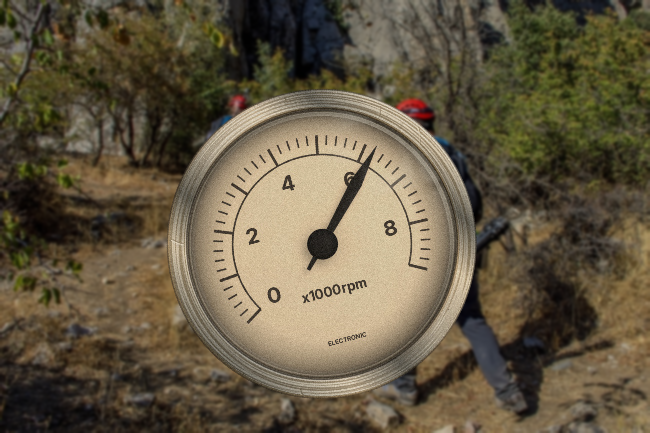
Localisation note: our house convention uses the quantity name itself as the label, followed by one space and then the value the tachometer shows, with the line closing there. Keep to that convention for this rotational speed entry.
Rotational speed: 6200 rpm
